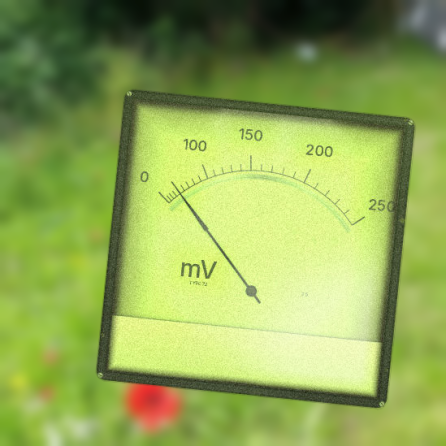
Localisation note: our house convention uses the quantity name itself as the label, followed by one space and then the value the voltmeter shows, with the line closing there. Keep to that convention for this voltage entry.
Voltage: 50 mV
